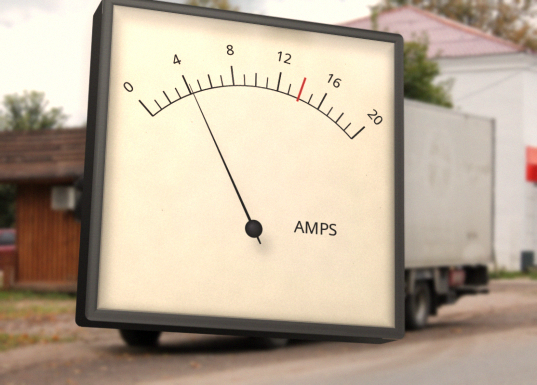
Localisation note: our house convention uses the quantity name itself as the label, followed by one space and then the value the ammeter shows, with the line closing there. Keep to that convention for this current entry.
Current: 4 A
